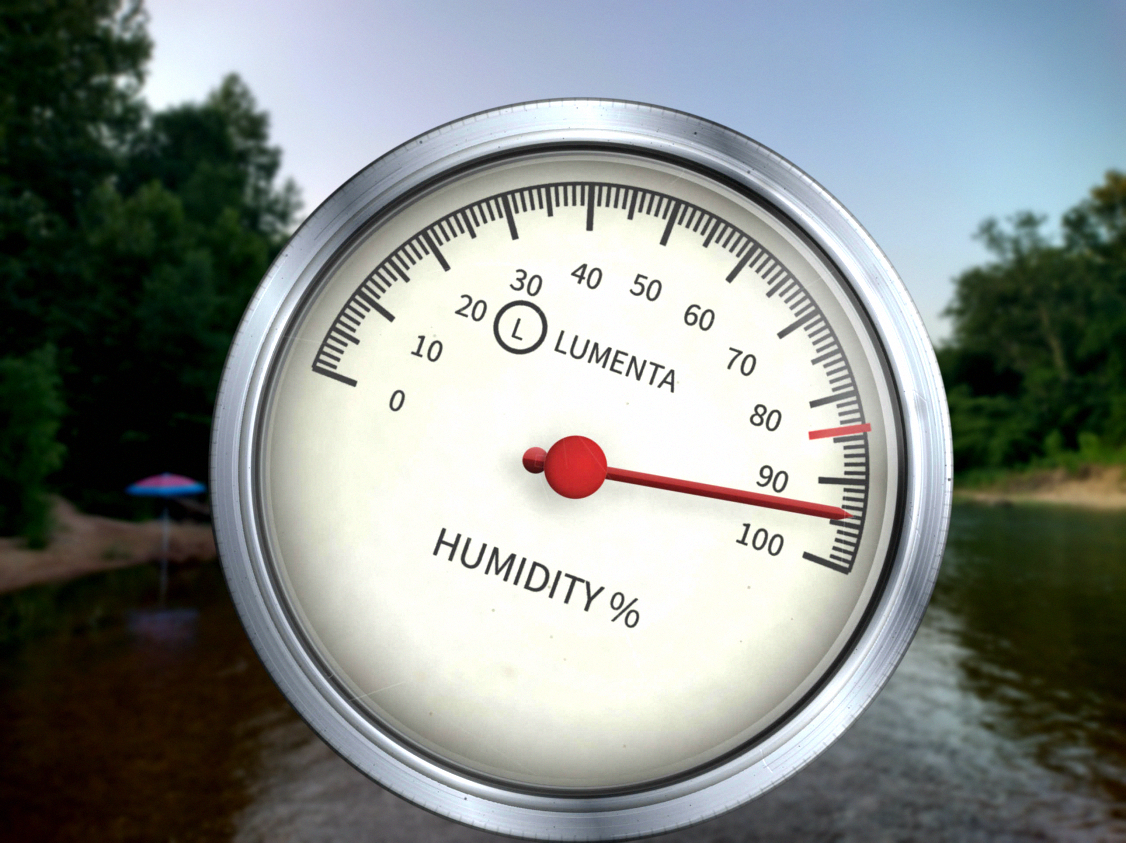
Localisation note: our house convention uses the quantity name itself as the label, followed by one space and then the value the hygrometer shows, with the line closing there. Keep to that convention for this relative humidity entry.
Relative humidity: 94 %
